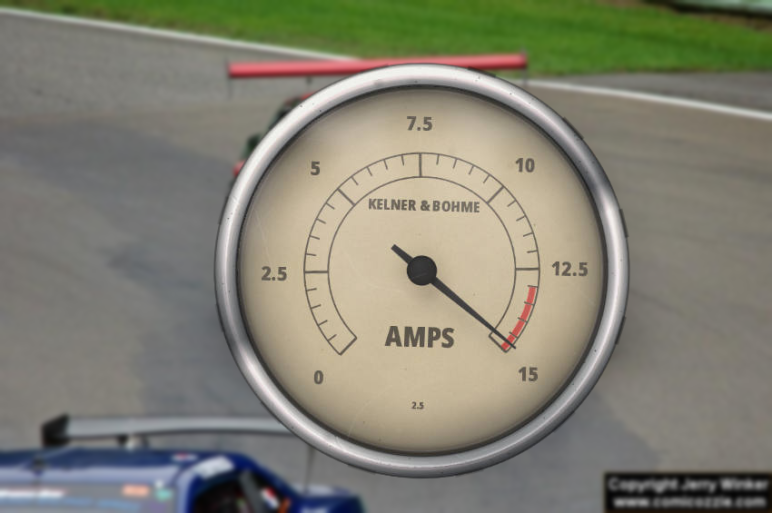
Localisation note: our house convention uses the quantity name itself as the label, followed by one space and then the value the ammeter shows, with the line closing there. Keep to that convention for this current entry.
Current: 14.75 A
